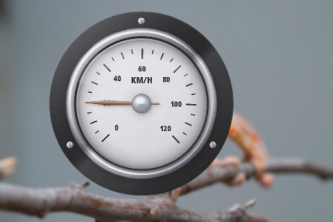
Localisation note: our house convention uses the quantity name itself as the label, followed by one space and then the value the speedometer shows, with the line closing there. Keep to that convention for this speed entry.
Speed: 20 km/h
